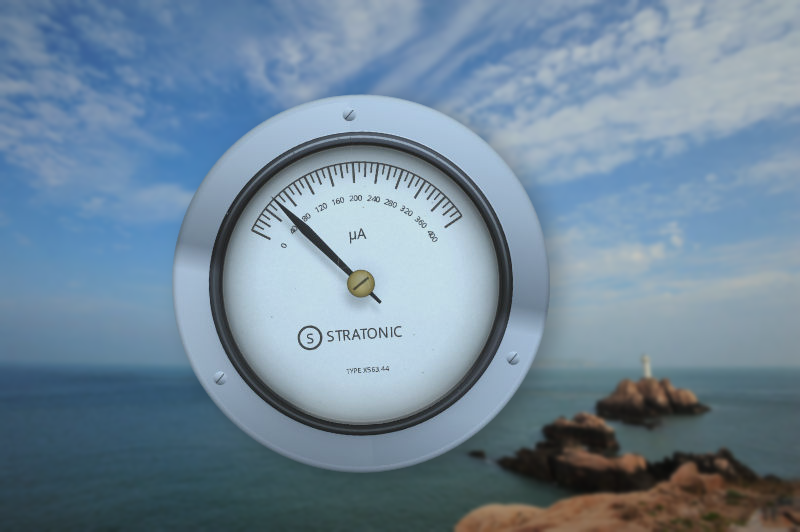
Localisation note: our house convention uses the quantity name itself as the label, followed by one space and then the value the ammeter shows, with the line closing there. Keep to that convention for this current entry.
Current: 60 µA
